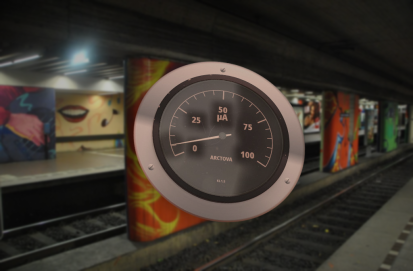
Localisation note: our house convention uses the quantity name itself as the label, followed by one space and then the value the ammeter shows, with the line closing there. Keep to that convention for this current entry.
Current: 5 µA
